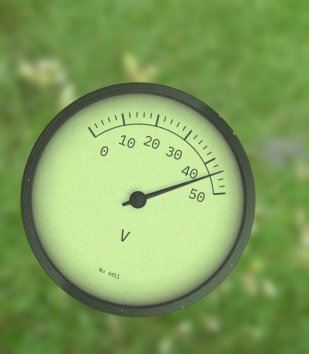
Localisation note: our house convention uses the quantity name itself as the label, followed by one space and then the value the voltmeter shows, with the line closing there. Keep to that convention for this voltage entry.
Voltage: 44 V
